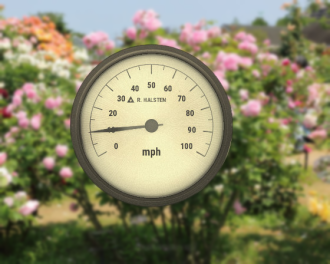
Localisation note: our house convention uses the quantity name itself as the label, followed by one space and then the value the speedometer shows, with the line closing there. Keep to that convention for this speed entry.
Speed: 10 mph
